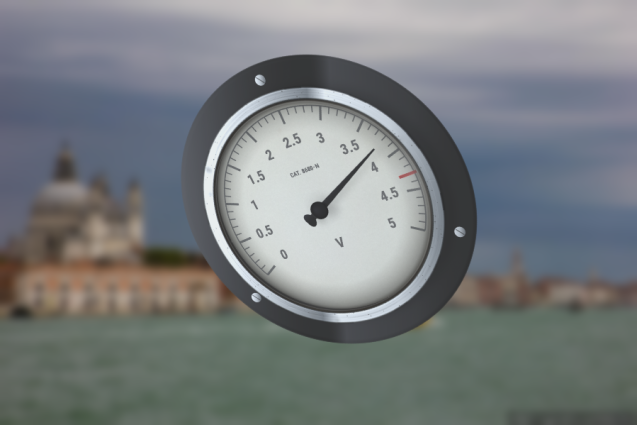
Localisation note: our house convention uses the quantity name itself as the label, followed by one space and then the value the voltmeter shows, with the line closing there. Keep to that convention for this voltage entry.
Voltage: 3.8 V
